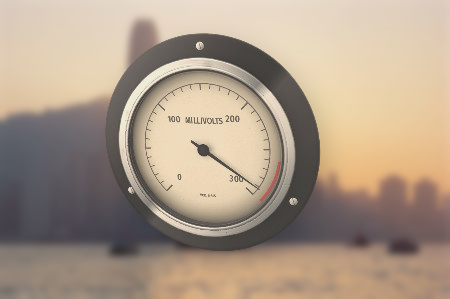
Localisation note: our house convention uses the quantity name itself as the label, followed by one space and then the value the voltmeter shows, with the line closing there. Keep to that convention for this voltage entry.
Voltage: 290 mV
